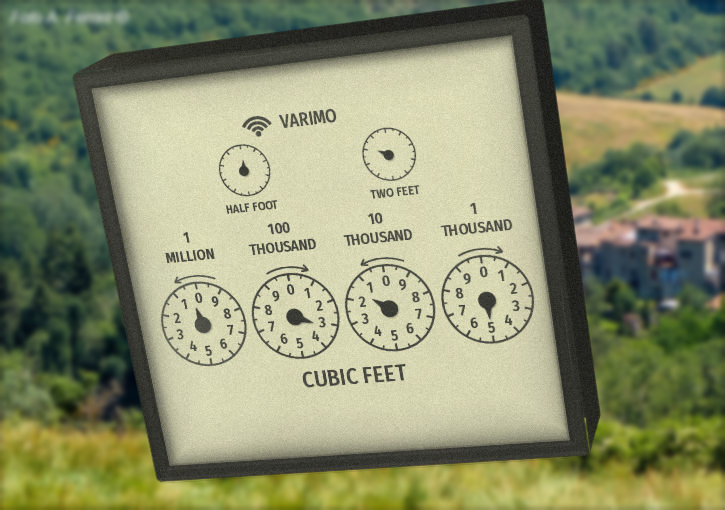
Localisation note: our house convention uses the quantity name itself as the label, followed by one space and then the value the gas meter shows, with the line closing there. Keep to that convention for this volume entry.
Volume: 31500 ft³
